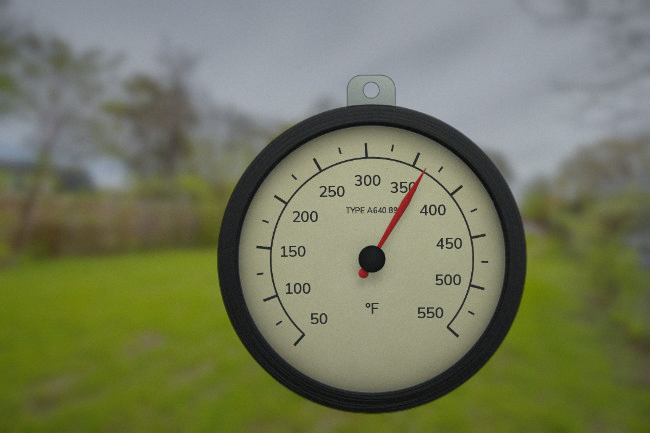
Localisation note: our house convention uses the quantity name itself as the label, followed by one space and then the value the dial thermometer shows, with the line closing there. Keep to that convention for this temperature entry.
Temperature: 362.5 °F
